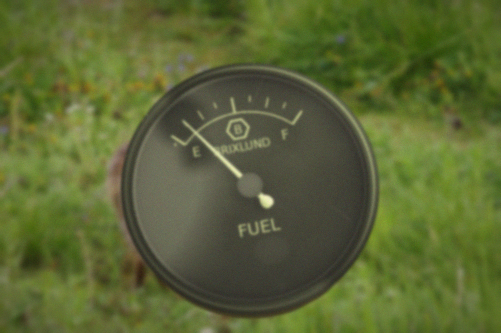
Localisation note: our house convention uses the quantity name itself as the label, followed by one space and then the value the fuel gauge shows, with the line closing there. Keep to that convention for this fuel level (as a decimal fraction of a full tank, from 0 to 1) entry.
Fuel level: 0.125
